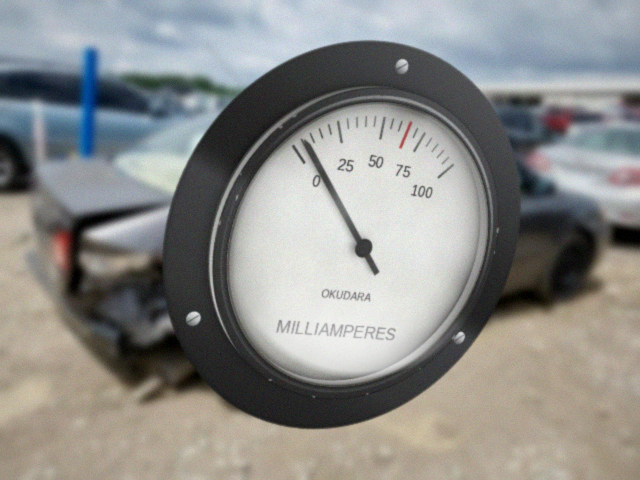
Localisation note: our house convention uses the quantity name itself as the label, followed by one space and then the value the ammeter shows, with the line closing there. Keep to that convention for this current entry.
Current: 5 mA
